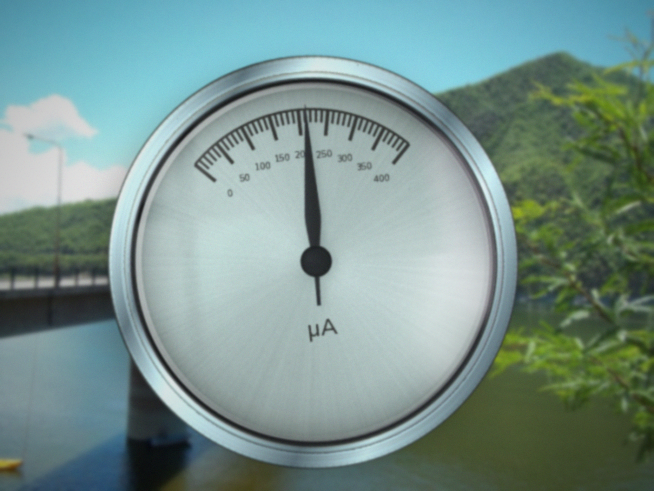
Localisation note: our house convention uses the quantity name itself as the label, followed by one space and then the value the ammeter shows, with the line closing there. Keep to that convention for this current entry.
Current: 210 µA
